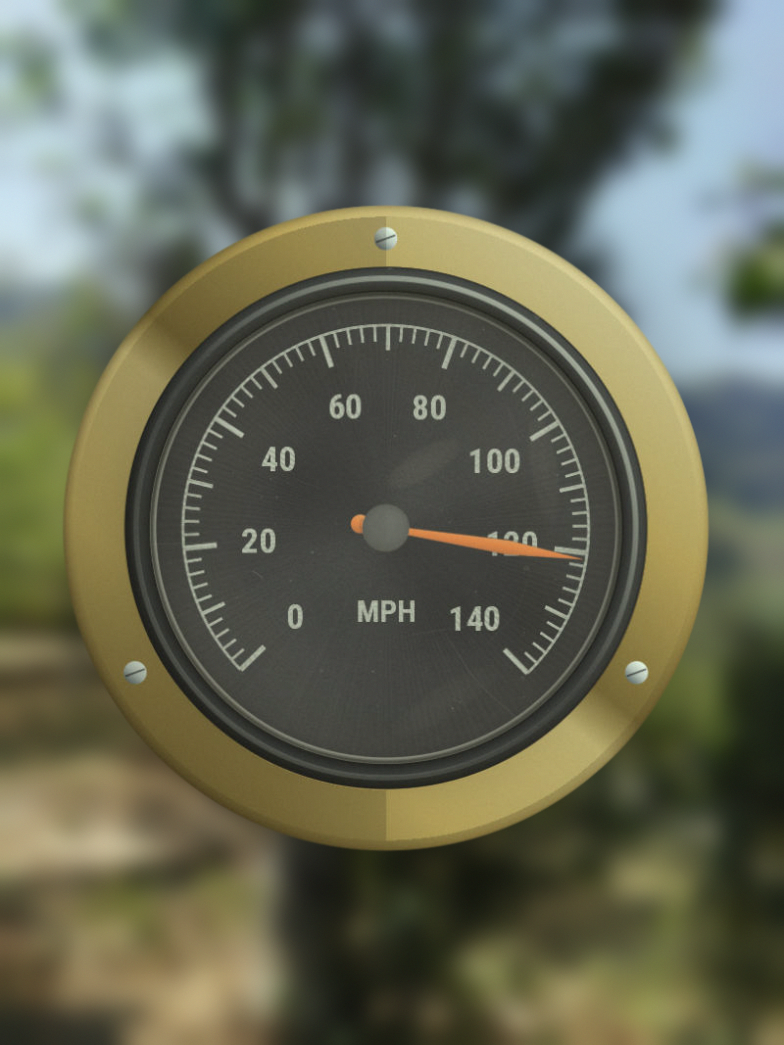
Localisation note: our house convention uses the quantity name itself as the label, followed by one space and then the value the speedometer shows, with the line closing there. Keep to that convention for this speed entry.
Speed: 121 mph
